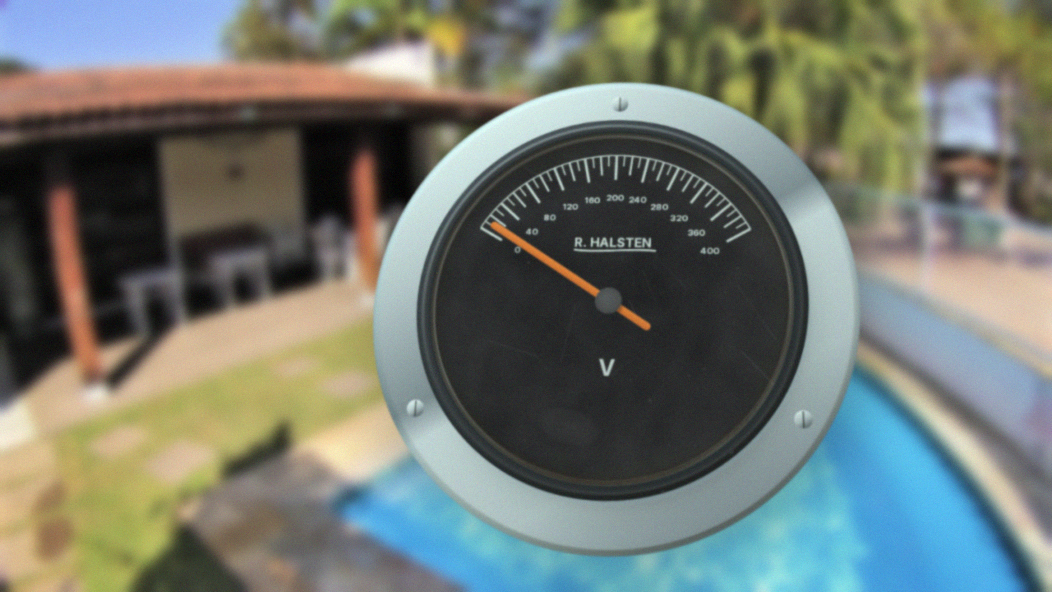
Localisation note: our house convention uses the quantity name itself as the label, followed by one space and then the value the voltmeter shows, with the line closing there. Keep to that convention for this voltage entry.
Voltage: 10 V
